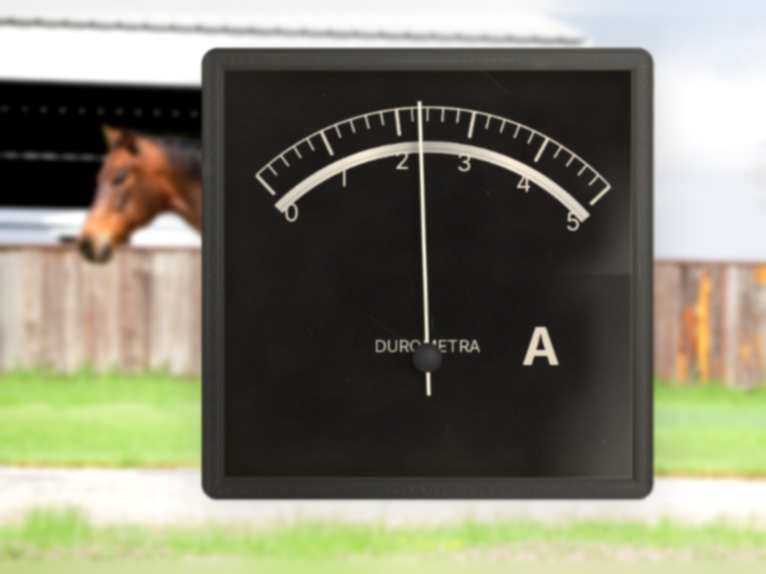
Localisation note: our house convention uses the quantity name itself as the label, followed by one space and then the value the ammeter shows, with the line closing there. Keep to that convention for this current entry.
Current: 2.3 A
